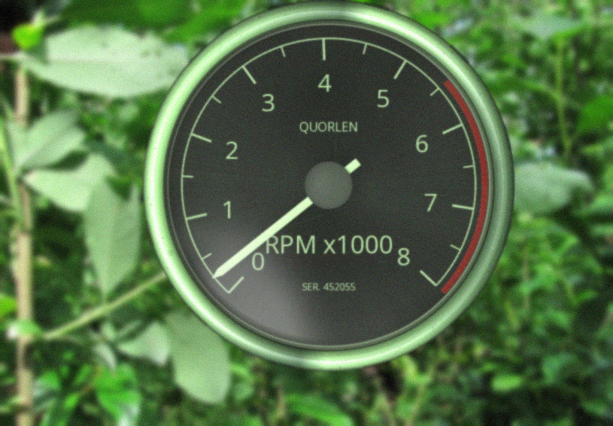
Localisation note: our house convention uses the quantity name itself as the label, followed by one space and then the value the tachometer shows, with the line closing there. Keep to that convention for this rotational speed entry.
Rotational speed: 250 rpm
